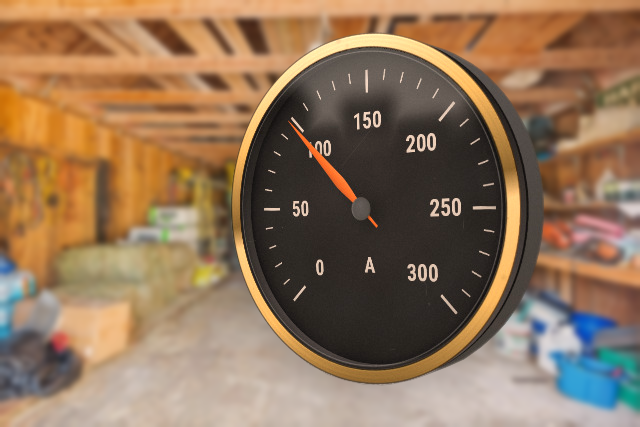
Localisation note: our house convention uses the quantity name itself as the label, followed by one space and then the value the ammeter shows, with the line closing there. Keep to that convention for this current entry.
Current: 100 A
